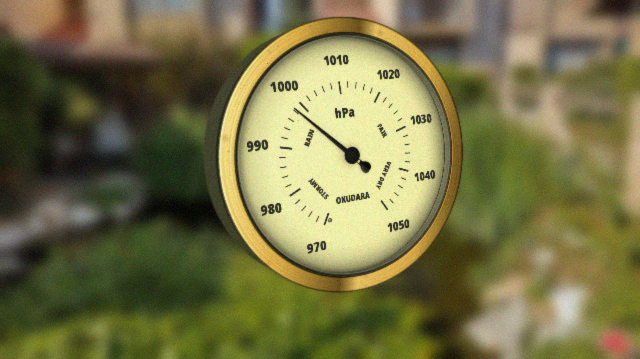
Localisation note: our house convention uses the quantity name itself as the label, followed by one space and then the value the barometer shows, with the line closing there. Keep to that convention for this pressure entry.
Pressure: 998 hPa
